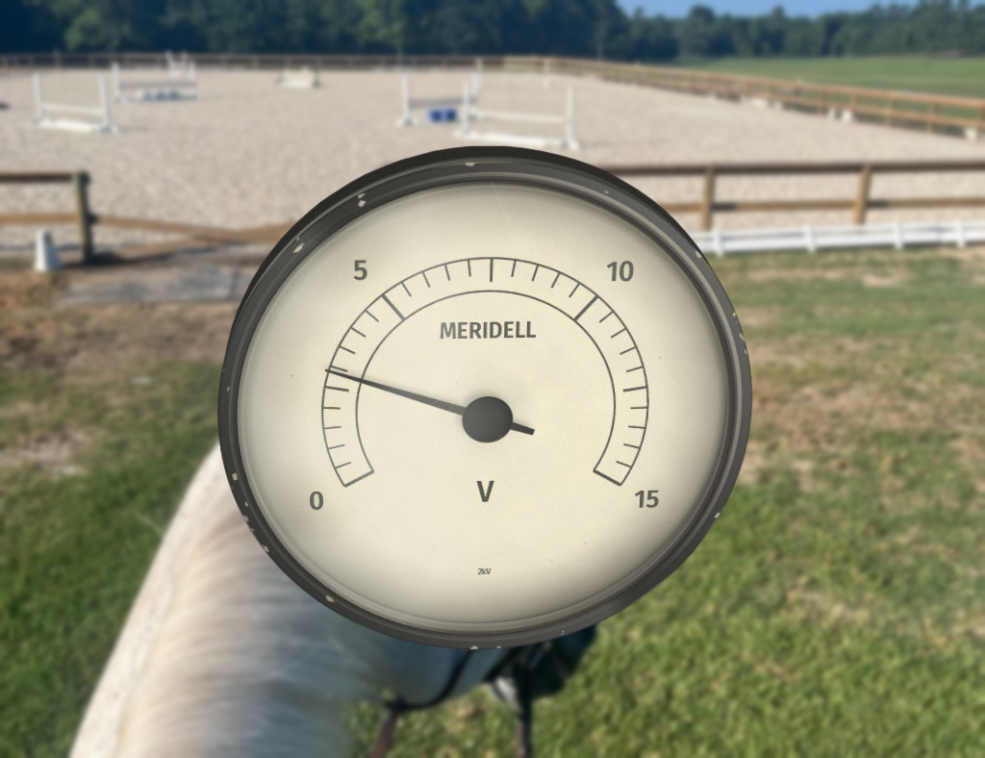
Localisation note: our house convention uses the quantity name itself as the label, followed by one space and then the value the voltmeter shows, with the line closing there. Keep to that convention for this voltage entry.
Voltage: 3 V
